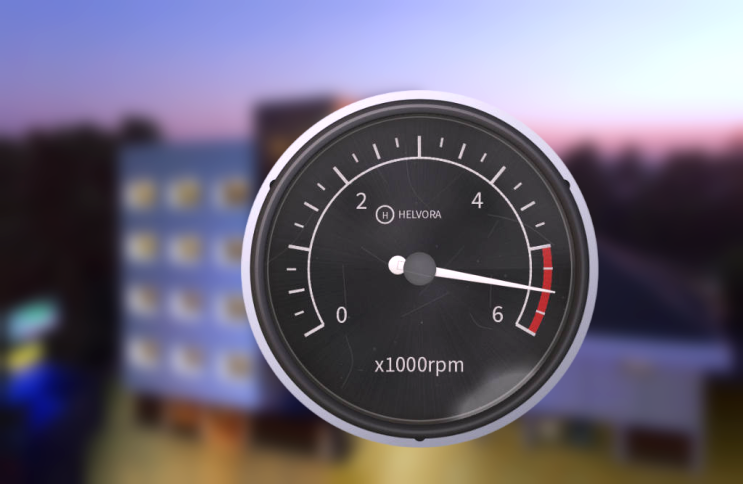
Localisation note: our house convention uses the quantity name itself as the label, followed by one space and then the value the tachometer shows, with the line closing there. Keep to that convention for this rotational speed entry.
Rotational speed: 5500 rpm
